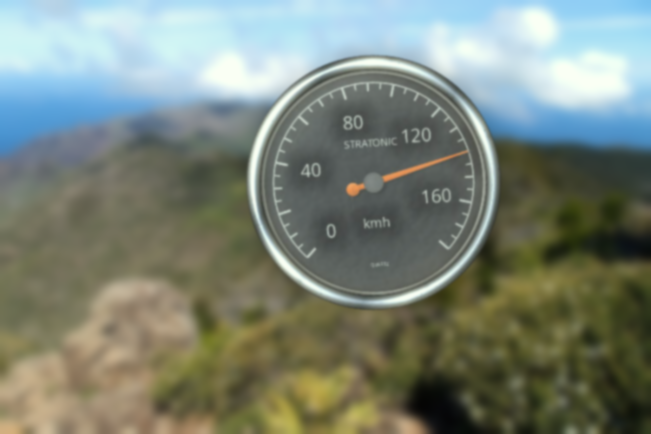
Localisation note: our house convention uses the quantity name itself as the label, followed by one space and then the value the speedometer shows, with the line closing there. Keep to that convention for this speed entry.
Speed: 140 km/h
